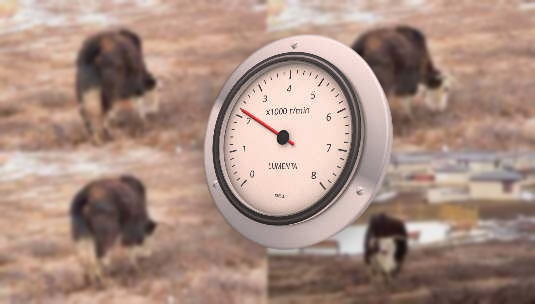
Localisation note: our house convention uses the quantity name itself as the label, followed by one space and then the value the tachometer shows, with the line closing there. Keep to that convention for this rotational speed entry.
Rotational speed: 2200 rpm
